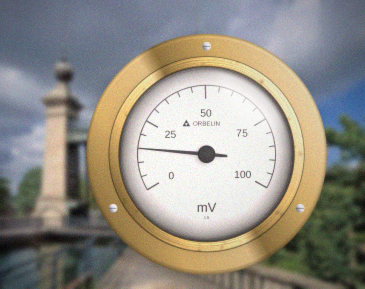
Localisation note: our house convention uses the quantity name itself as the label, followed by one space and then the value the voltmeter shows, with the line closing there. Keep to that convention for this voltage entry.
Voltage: 15 mV
